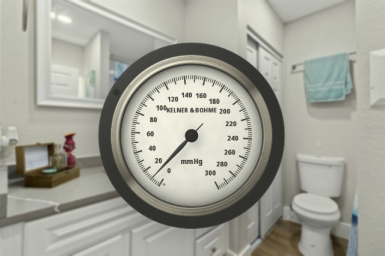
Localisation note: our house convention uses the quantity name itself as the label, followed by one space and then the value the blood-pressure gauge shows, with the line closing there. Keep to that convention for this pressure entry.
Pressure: 10 mmHg
